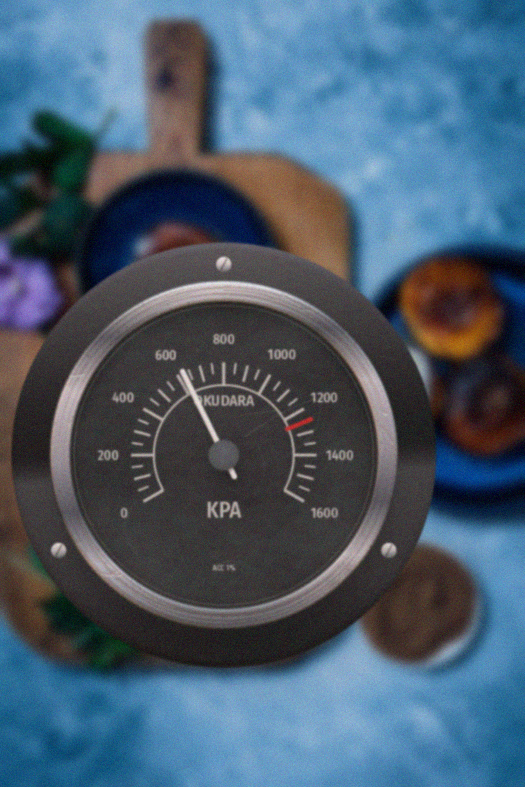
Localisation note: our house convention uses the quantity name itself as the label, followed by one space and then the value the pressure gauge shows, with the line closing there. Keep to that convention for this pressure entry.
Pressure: 625 kPa
